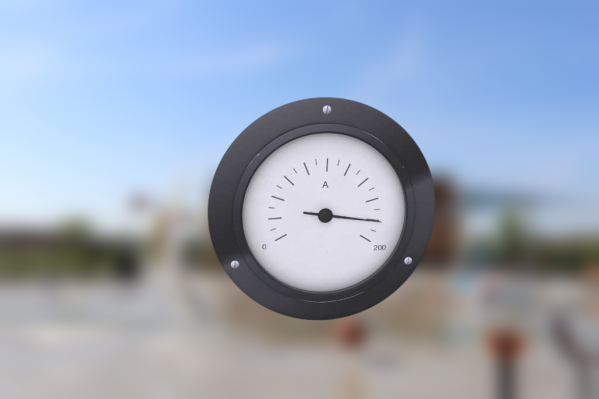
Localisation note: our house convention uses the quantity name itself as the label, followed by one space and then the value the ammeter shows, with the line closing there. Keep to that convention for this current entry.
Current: 180 A
